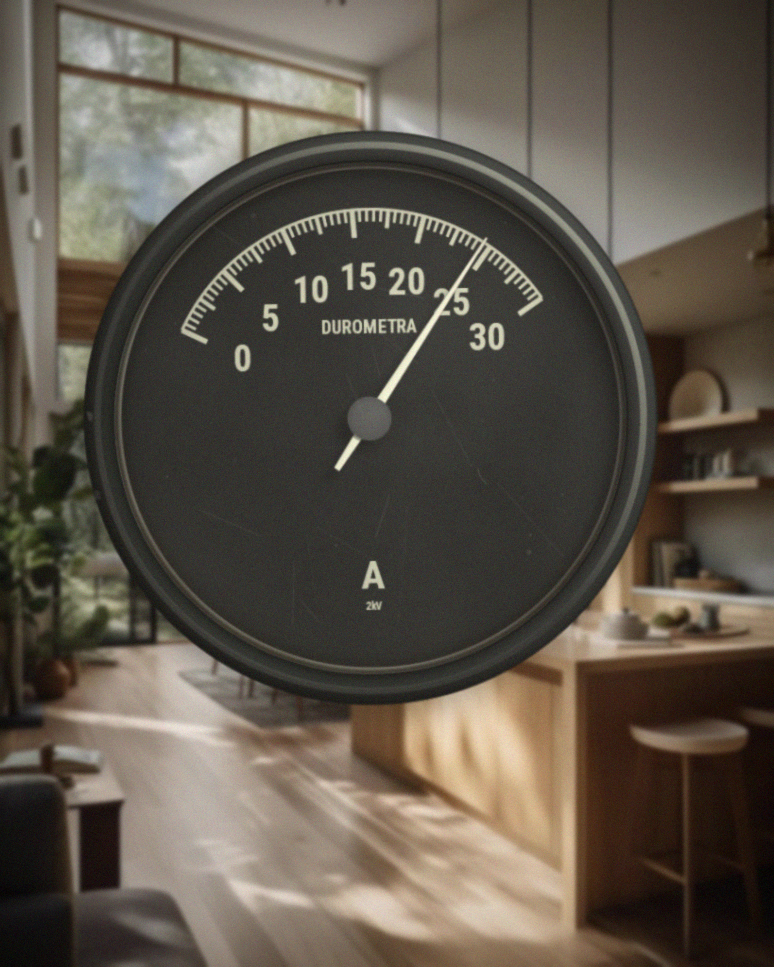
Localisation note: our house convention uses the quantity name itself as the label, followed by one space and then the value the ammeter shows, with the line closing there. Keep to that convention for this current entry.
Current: 24.5 A
